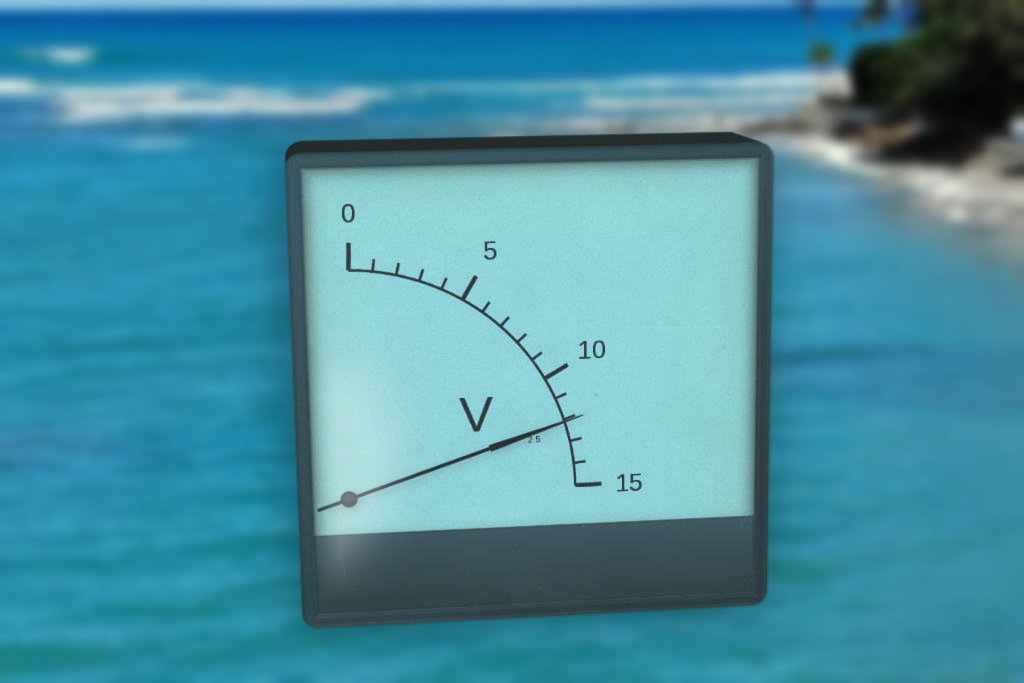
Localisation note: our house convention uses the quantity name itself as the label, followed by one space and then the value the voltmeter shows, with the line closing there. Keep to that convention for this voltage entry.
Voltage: 12 V
